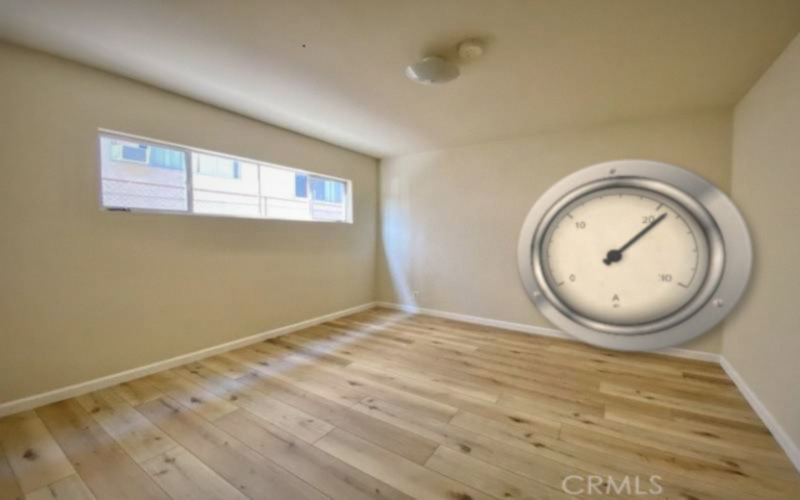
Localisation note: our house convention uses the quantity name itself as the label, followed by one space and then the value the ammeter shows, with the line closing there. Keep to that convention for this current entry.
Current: 21 A
